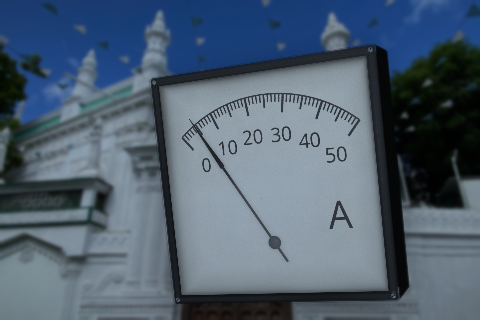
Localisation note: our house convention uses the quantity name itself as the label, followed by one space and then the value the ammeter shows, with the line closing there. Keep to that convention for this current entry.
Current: 5 A
